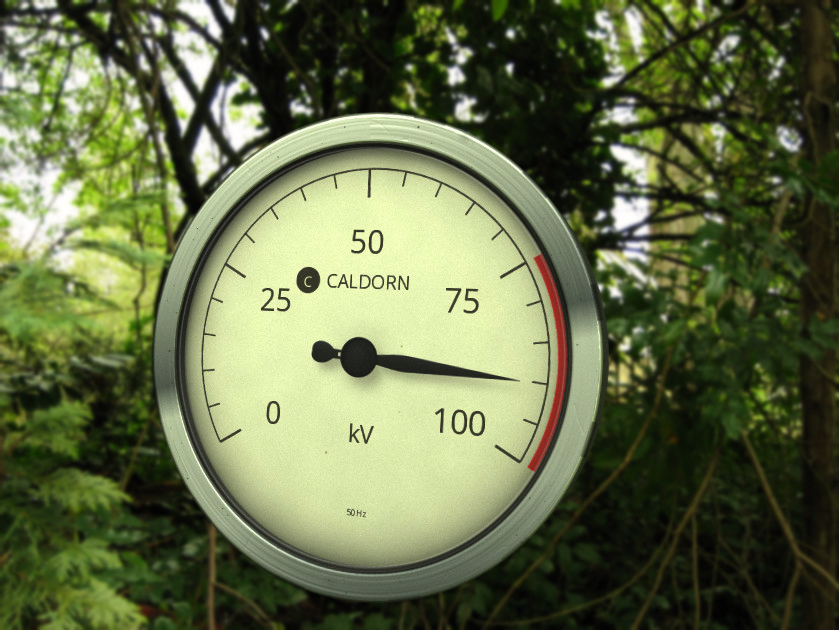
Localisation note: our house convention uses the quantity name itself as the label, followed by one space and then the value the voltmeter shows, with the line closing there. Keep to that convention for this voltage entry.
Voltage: 90 kV
